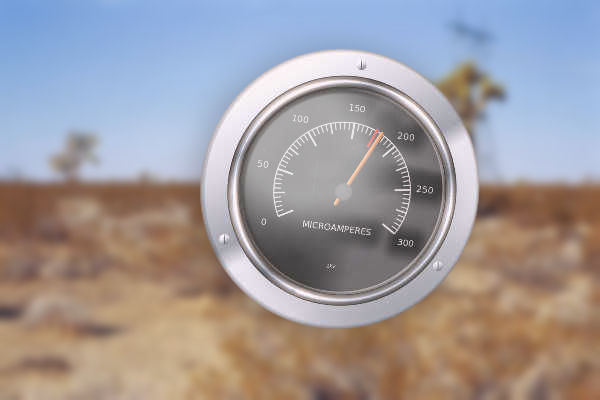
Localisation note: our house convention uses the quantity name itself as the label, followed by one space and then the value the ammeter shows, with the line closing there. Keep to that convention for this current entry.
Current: 180 µA
